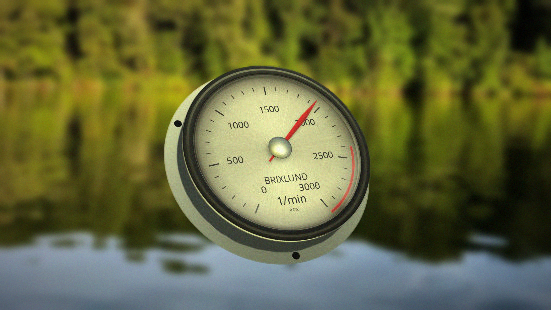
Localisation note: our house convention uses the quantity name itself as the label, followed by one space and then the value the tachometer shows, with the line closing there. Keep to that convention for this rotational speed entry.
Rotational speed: 1950 rpm
